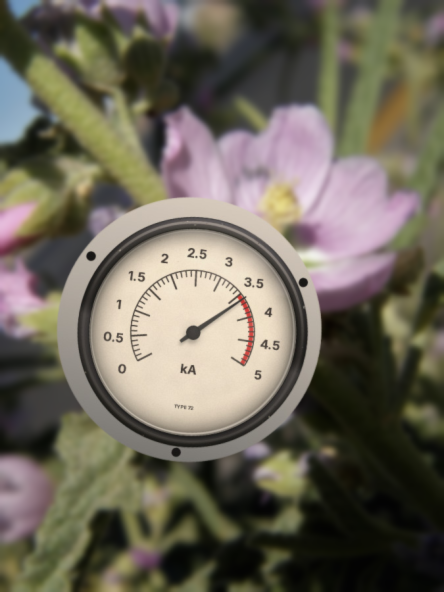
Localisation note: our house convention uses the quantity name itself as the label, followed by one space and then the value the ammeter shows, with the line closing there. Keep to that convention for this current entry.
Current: 3.6 kA
